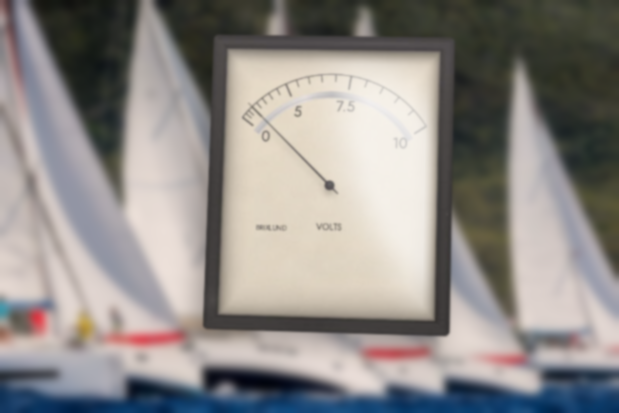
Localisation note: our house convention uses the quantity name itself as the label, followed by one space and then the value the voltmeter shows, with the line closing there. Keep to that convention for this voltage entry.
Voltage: 2.5 V
